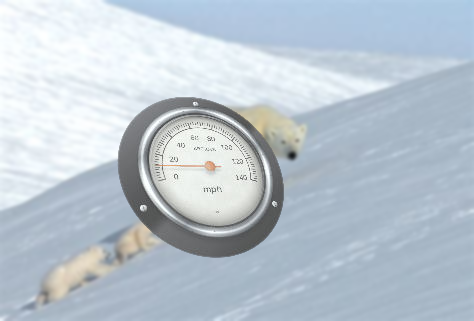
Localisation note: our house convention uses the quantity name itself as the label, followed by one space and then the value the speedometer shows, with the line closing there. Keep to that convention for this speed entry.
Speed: 10 mph
